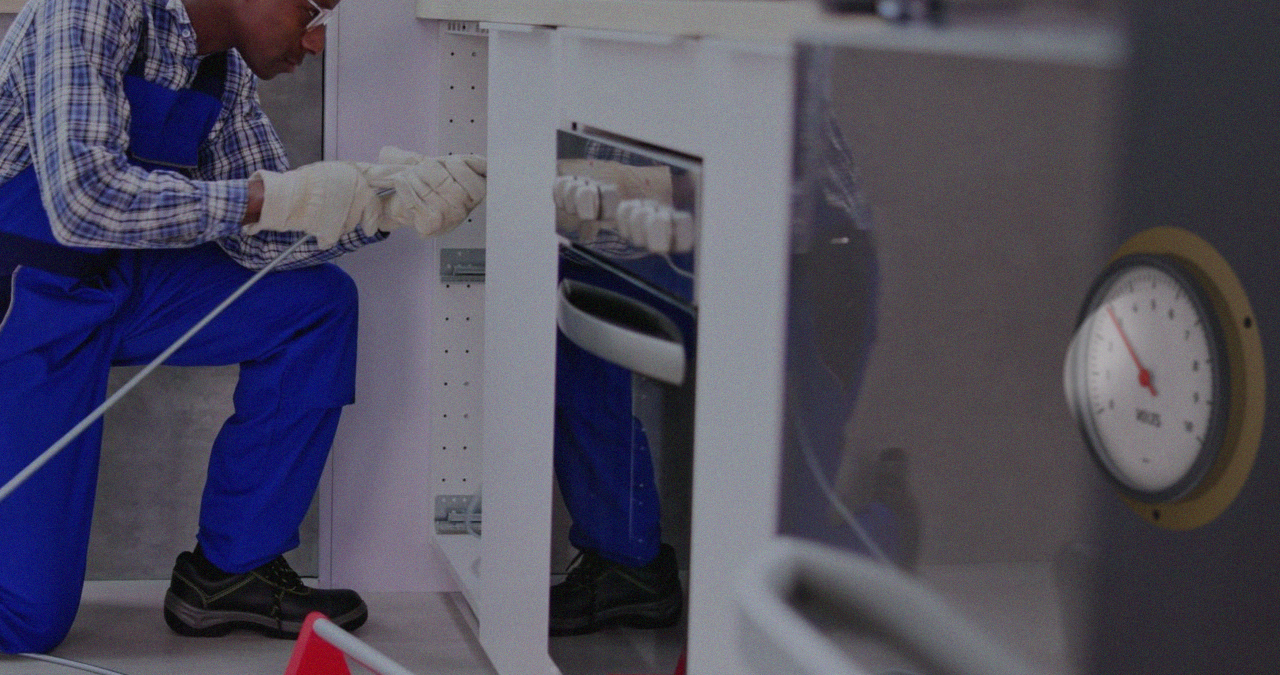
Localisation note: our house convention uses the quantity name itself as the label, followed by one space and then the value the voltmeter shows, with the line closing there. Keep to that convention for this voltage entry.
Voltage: 3 V
